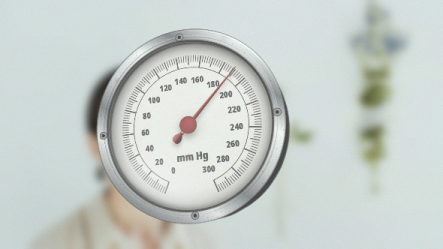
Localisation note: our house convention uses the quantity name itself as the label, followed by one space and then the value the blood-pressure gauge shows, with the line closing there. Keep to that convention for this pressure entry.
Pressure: 190 mmHg
